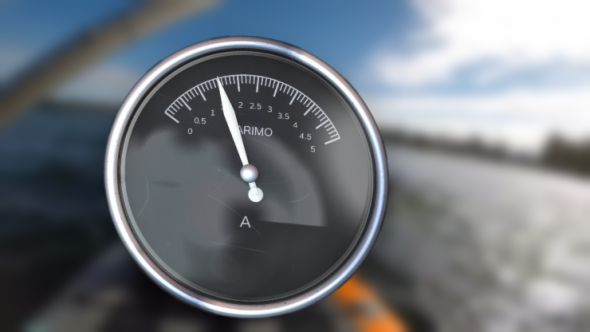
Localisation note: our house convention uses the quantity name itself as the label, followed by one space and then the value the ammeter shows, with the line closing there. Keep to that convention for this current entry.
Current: 1.5 A
